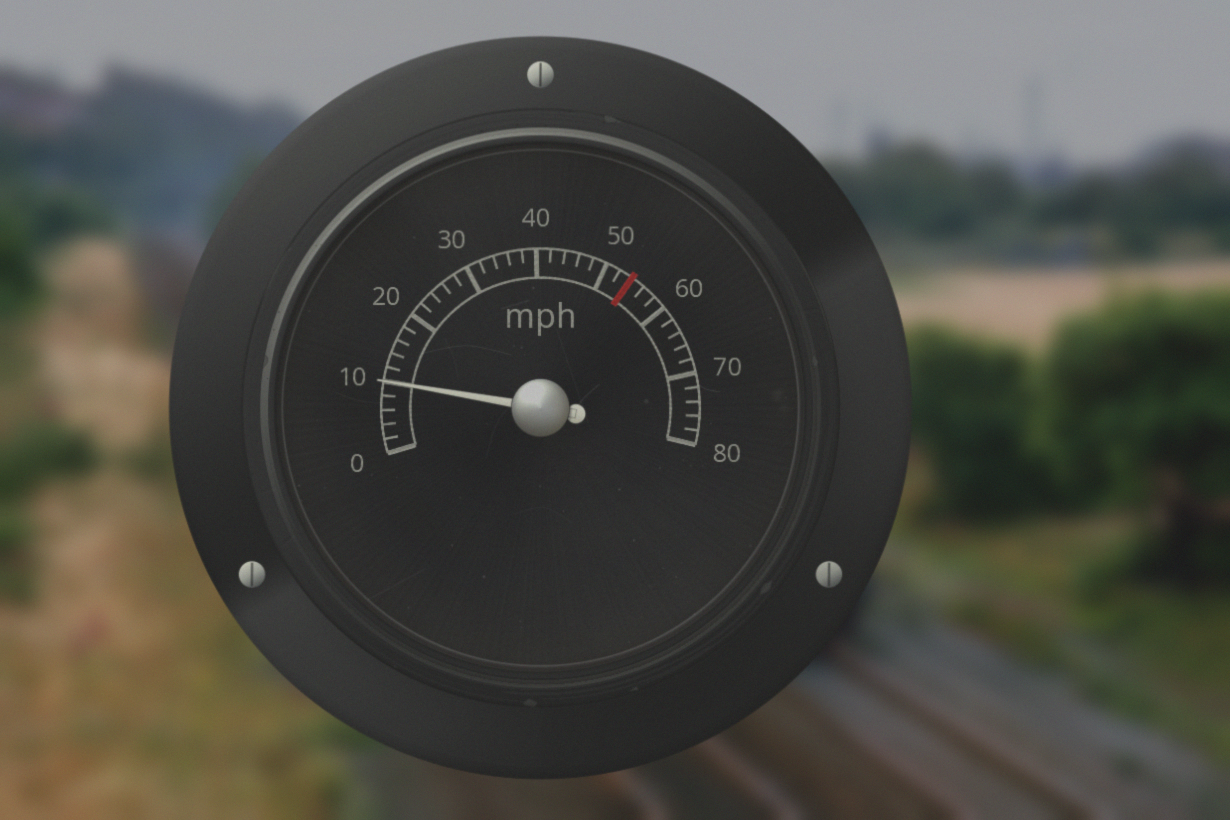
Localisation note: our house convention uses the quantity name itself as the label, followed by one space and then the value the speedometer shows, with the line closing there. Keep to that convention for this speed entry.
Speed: 10 mph
